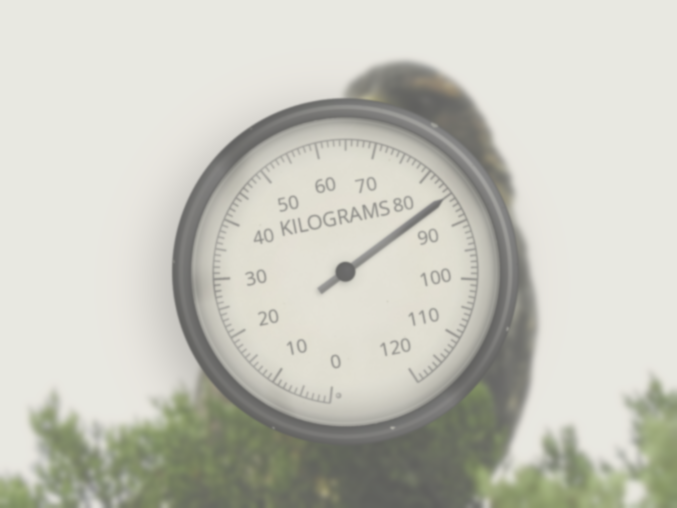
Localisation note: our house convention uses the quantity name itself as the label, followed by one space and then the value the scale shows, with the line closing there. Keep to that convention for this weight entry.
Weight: 85 kg
